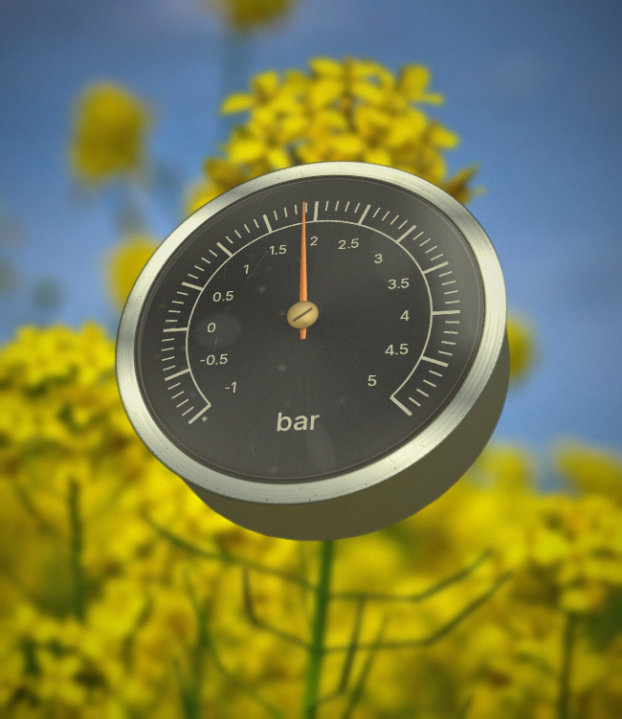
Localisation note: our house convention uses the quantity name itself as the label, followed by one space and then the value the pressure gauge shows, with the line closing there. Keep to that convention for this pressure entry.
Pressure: 1.9 bar
